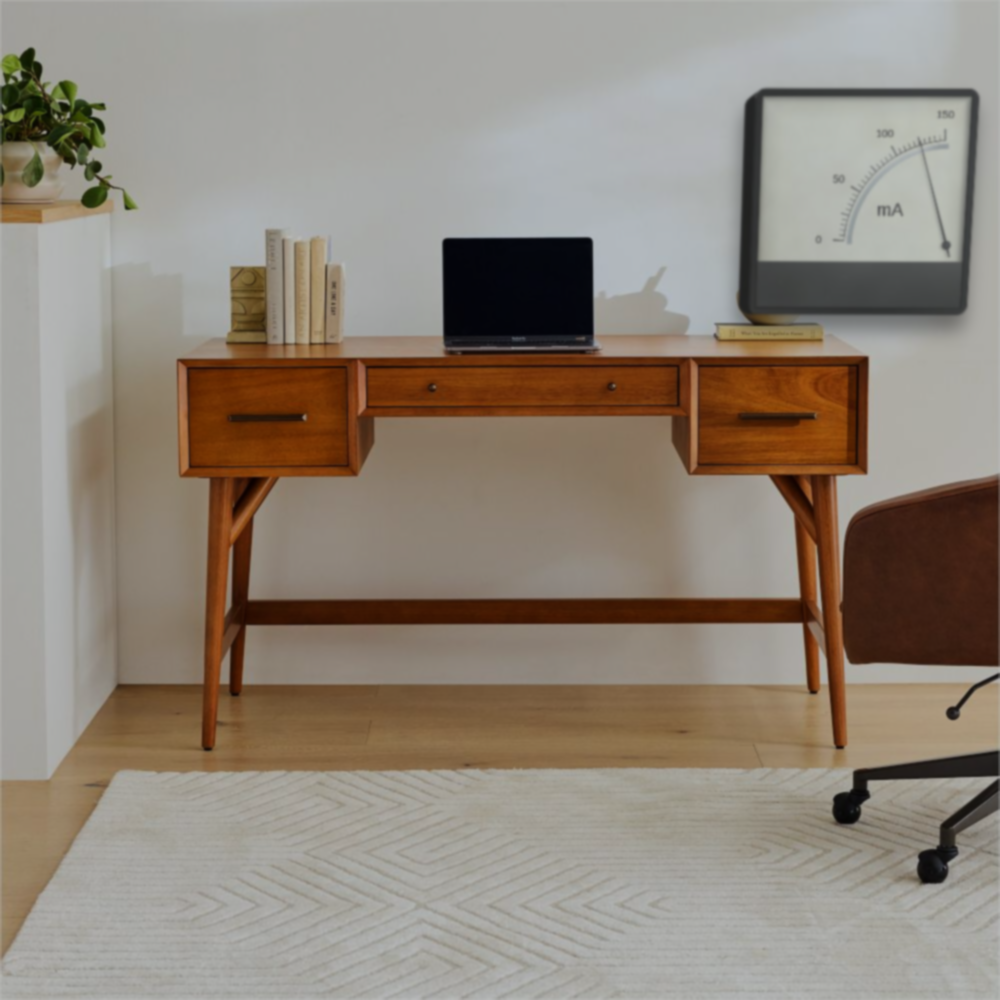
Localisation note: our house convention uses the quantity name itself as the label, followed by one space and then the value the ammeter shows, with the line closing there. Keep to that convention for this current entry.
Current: 125 mA
